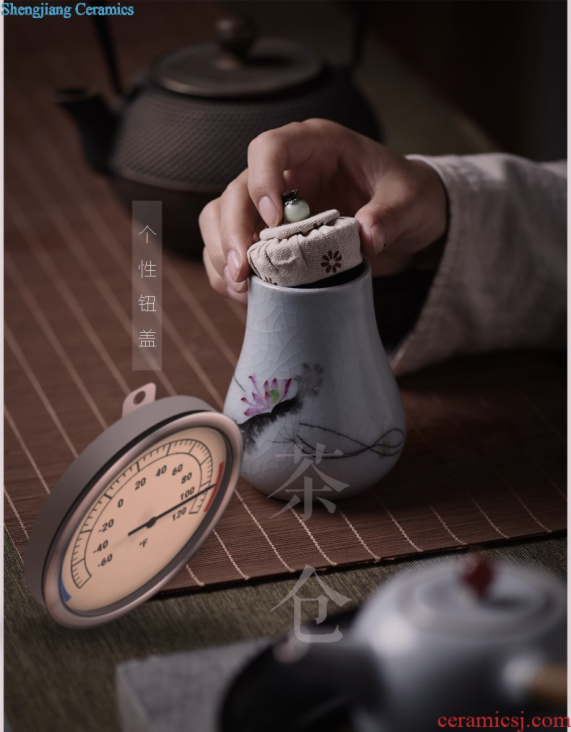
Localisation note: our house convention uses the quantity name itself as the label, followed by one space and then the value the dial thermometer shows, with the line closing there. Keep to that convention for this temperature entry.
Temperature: 100 °F
